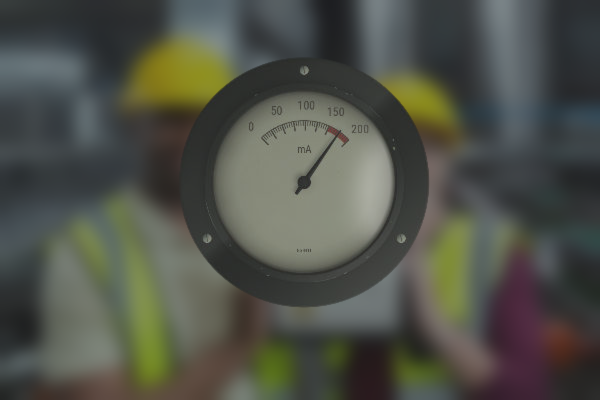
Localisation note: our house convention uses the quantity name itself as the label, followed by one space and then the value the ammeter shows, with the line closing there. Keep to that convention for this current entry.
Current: 175 mA
